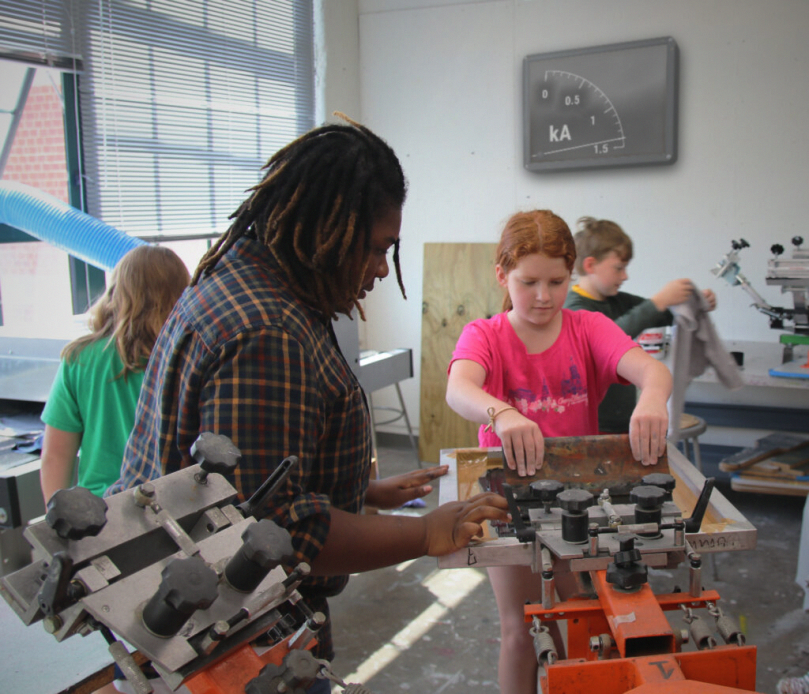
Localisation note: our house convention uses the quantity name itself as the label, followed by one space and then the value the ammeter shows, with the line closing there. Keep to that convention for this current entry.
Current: 1.4 kA
